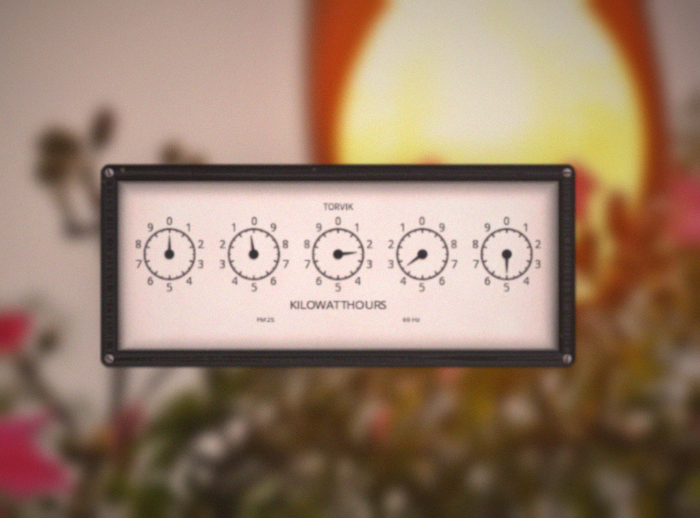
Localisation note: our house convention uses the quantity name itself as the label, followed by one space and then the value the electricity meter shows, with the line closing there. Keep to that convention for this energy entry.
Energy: 235 kWh
